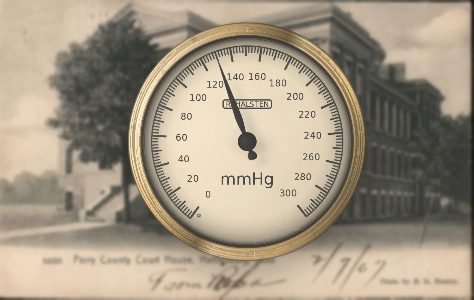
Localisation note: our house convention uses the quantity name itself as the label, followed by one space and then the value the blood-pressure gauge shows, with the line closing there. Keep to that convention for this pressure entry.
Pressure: 130 mmHg
